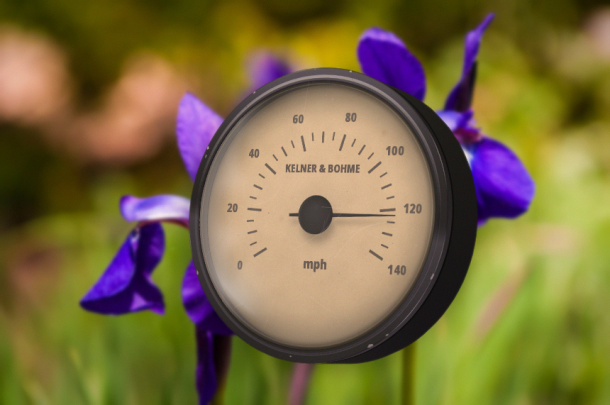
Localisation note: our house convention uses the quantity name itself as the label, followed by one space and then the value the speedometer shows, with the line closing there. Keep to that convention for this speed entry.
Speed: 122.5 mph
